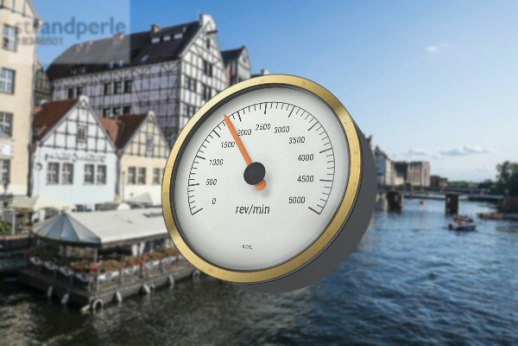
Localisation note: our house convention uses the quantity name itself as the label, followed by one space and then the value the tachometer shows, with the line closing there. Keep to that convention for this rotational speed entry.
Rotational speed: 1800 rpm
